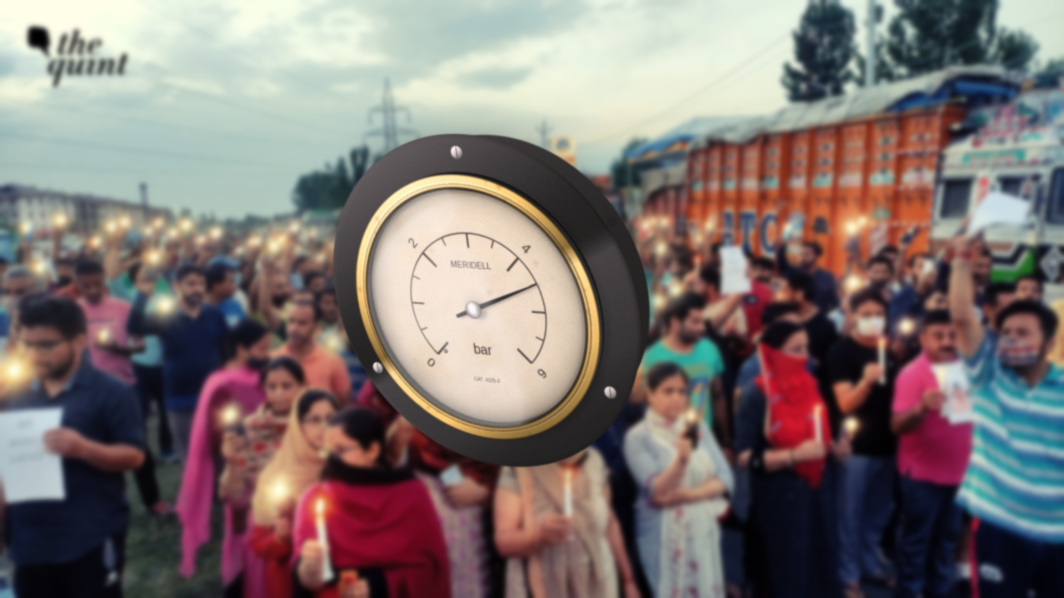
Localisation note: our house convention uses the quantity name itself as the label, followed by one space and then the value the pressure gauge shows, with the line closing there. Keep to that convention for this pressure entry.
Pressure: 4.5 bar
